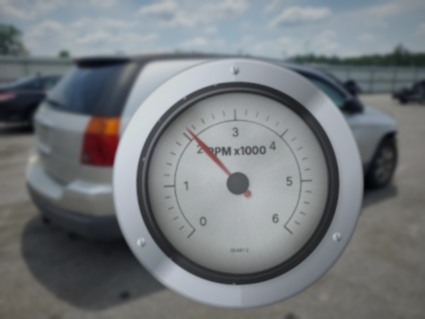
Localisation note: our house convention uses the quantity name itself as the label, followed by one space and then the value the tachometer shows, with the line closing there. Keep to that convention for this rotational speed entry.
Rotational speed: 2100 rpm
